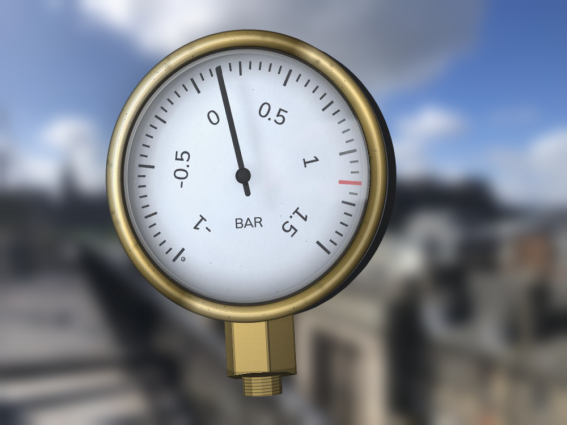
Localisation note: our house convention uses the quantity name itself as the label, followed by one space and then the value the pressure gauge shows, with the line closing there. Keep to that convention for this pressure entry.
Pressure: 0.15 bar
